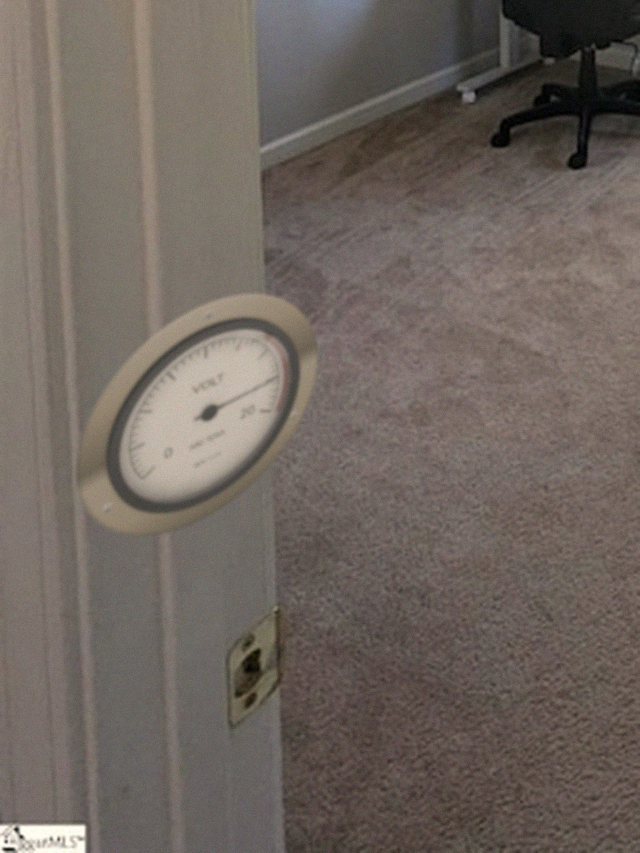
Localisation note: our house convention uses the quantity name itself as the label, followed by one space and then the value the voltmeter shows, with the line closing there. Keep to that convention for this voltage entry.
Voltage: 17.5 V
